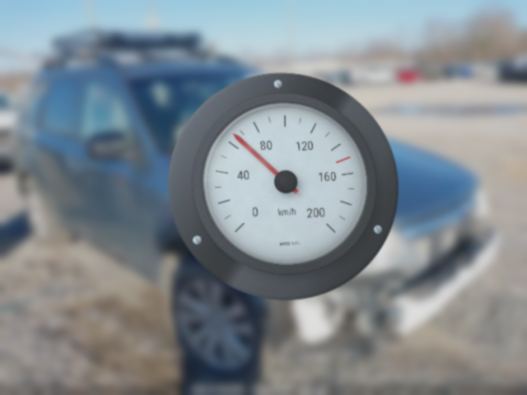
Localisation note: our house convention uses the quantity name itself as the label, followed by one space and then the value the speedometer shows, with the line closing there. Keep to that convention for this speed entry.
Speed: 65 km/h
